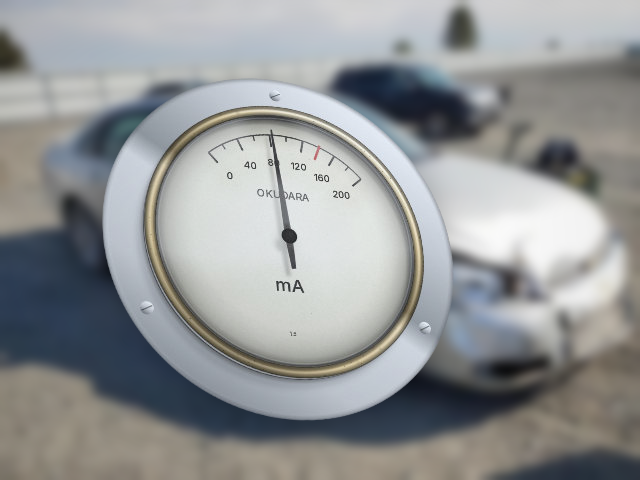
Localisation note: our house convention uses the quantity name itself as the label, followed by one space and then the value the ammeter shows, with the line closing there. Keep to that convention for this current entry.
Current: 80 mA
